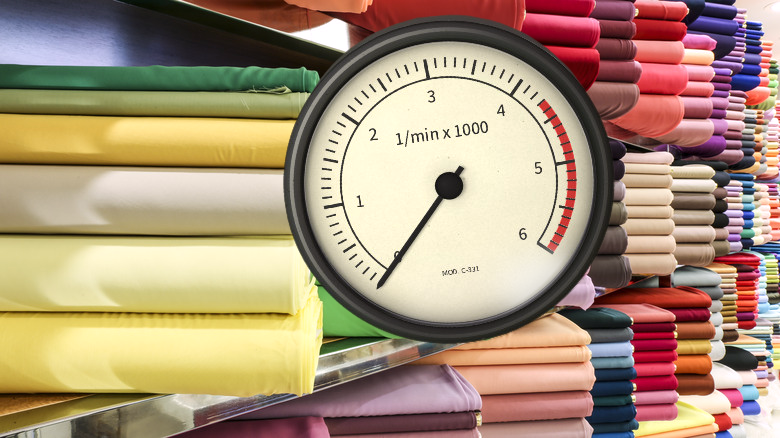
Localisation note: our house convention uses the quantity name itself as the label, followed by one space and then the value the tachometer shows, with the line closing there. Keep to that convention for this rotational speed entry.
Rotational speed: 0 rpm
